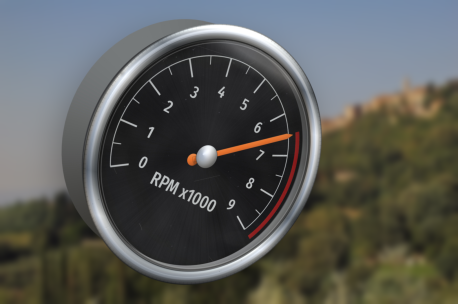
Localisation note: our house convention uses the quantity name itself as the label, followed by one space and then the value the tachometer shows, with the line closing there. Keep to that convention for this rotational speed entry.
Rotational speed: 6500 rpm
